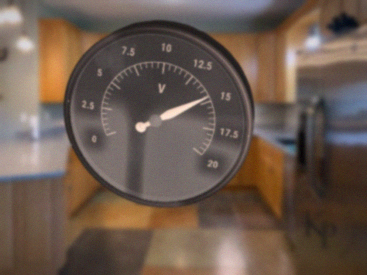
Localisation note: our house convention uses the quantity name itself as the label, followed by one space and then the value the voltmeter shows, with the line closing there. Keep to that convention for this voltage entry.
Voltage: 14.5 V
